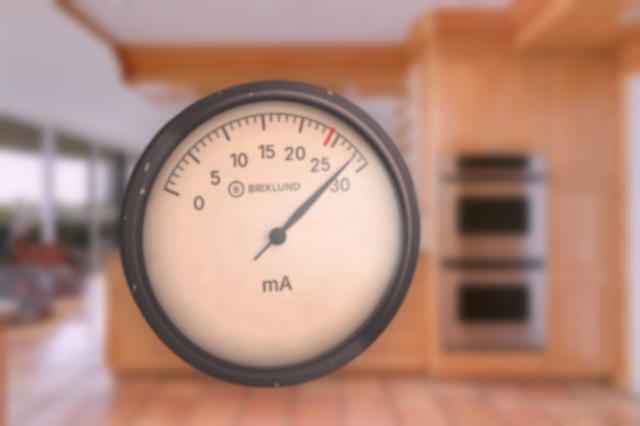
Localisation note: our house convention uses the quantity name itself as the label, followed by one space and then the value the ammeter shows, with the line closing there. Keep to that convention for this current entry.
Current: 28 mA
